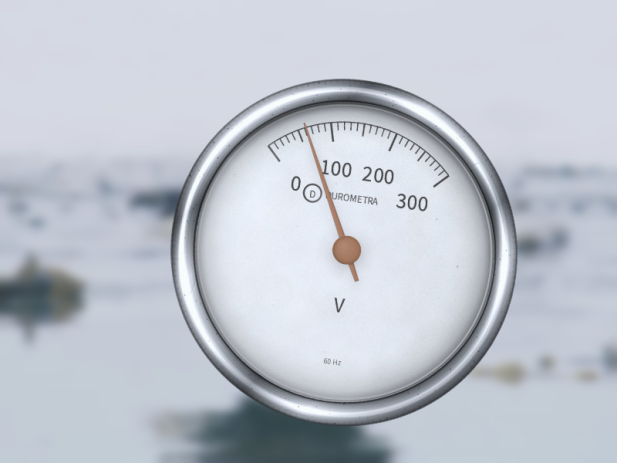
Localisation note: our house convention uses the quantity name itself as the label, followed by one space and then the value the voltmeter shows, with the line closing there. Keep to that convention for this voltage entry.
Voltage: 60 V
